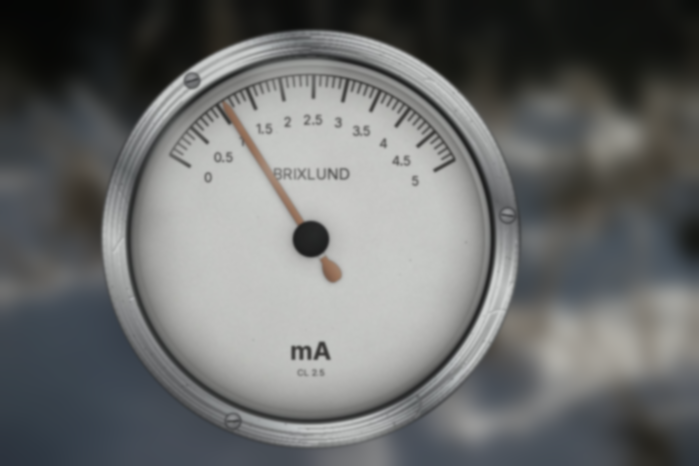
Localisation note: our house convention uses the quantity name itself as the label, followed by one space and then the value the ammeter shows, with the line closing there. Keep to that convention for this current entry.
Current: 1.1 mA
